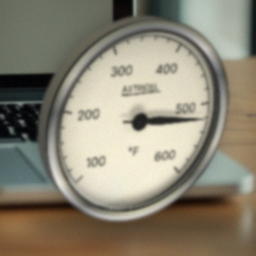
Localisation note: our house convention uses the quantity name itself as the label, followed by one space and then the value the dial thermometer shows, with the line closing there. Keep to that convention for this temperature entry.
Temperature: 520 °F
